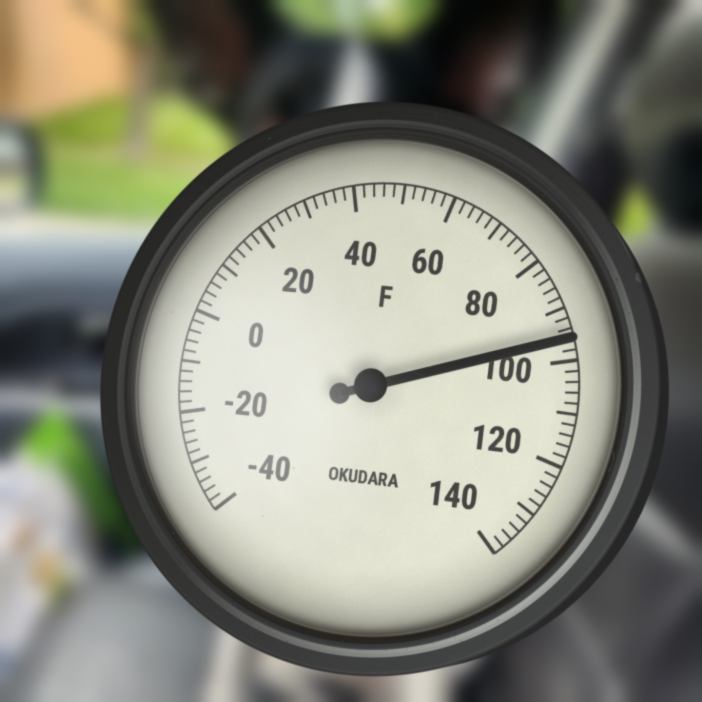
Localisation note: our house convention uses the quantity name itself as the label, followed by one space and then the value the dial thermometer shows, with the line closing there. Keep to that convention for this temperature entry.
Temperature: 96 °F
